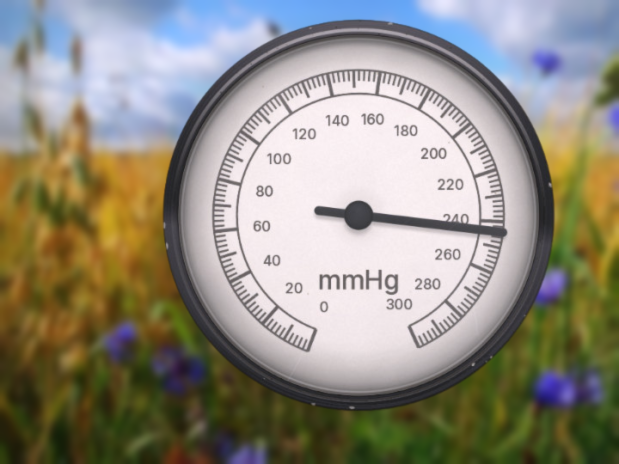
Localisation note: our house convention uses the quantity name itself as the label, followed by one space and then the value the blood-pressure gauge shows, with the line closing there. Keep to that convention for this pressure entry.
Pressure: 244 mmHg
